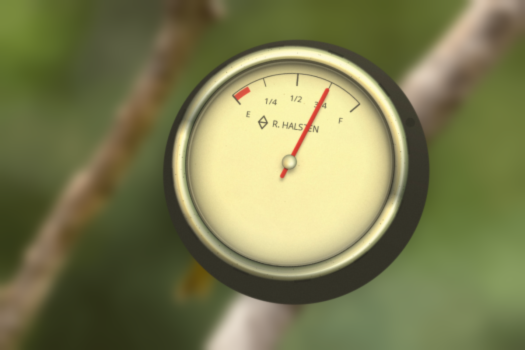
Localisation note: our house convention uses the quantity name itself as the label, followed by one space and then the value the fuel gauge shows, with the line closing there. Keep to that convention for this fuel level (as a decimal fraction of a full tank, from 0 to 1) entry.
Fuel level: 0.75
